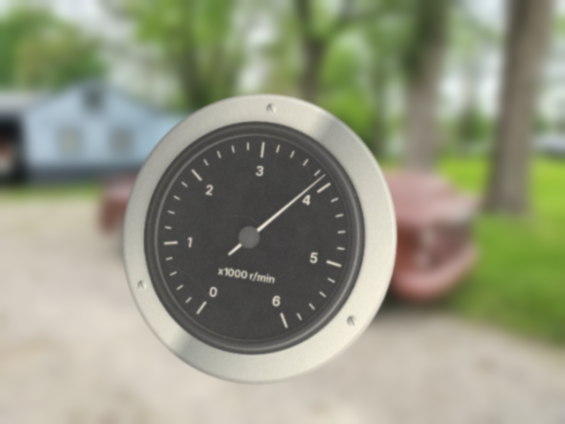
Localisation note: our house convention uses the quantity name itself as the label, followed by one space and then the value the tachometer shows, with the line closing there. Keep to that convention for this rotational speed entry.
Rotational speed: 3900 rpm
